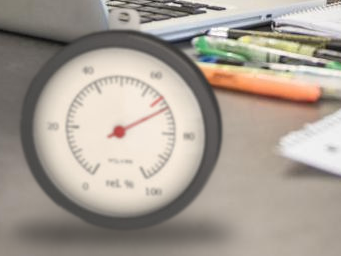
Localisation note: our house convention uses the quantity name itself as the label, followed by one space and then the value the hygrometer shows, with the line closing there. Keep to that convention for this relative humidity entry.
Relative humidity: 70 %
